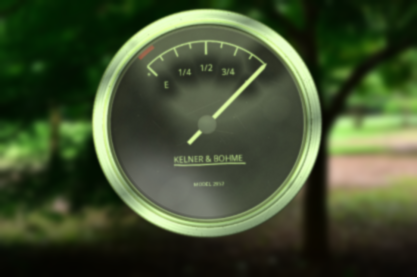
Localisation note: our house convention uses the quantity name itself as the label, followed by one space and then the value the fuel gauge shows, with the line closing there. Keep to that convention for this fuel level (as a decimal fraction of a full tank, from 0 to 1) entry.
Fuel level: 1
